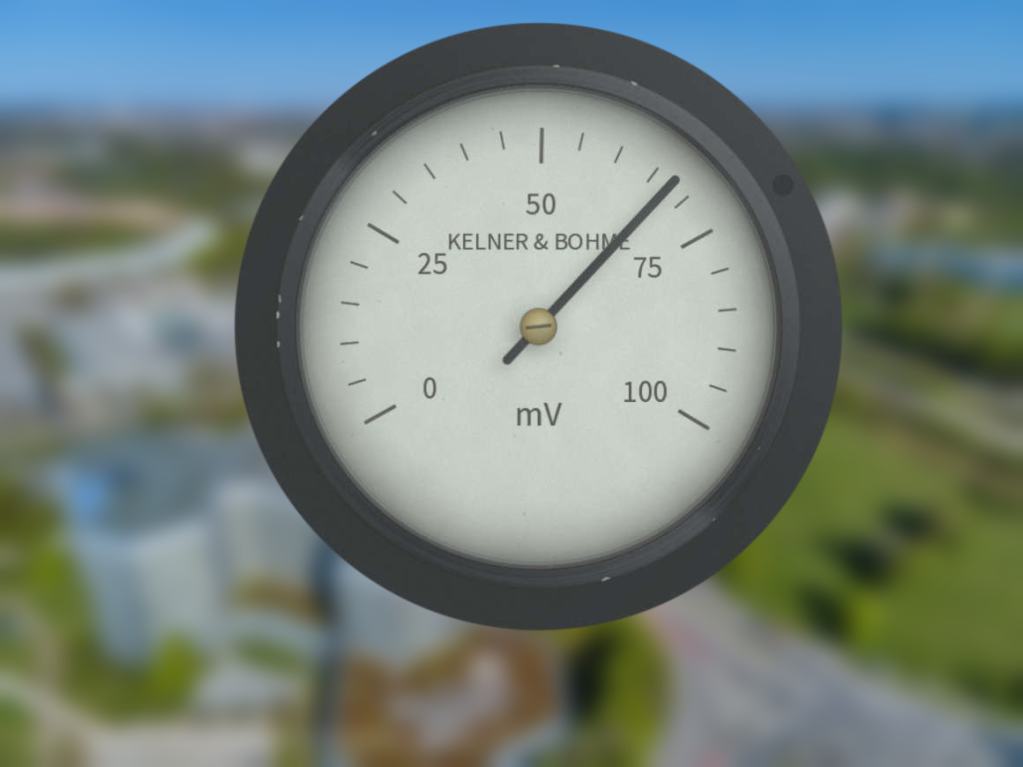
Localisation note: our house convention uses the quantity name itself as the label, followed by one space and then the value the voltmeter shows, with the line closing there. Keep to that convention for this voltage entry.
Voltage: 67.5 mV
